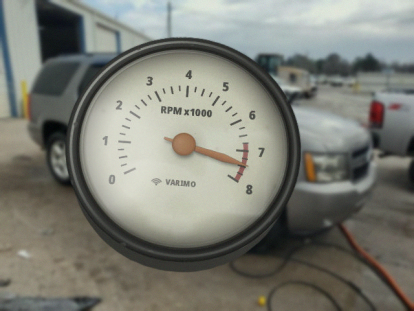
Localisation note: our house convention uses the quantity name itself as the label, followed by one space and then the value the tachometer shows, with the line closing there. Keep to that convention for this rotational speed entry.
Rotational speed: 7500 rpm
